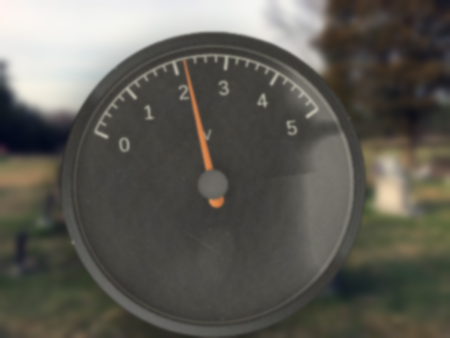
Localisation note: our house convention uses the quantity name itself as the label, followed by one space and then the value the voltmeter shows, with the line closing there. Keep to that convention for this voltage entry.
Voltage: 2.2 V
